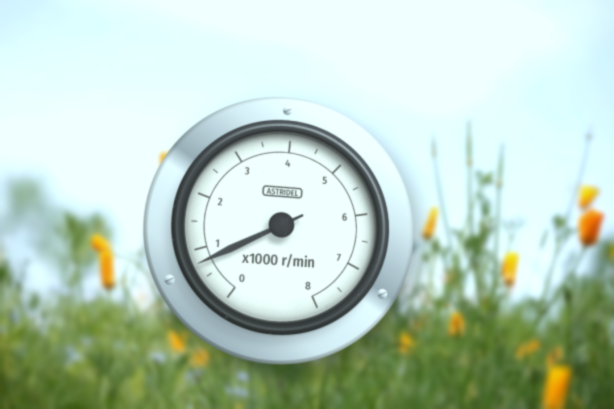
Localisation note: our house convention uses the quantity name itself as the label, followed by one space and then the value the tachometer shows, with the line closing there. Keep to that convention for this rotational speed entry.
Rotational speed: 750 rpm
